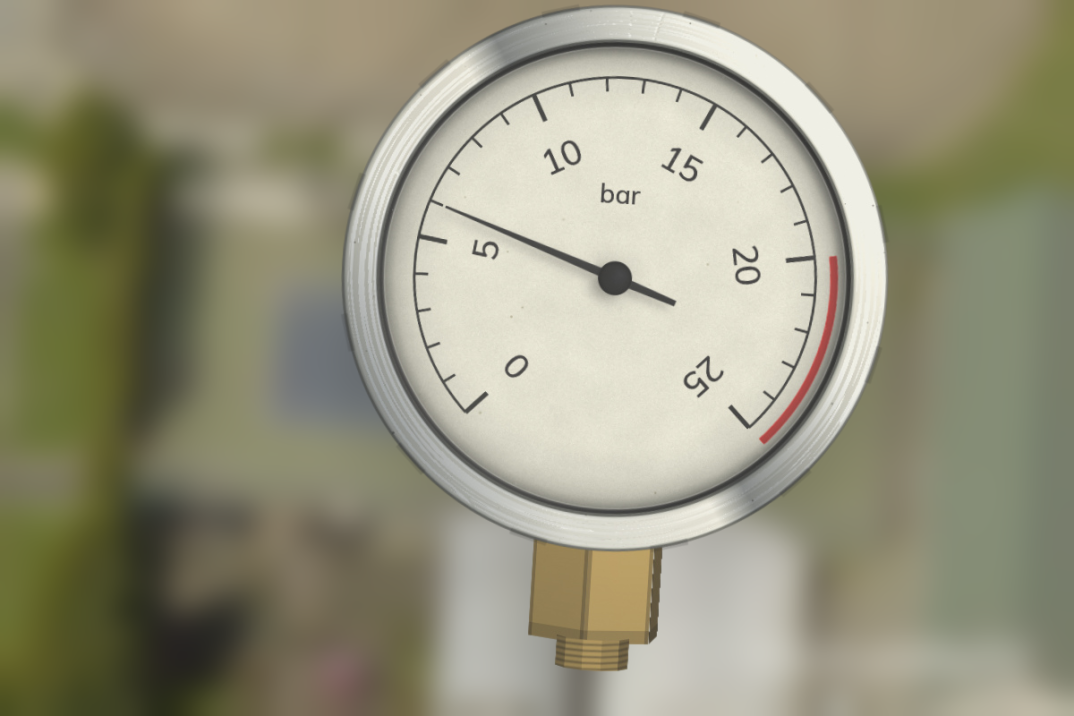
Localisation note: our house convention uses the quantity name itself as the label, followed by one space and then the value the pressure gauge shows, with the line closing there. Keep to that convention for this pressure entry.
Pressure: 6 bar
